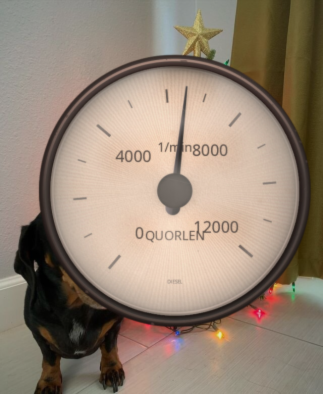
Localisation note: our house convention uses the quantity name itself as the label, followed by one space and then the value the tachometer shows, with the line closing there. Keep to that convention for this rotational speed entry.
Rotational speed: 6500 rpm
